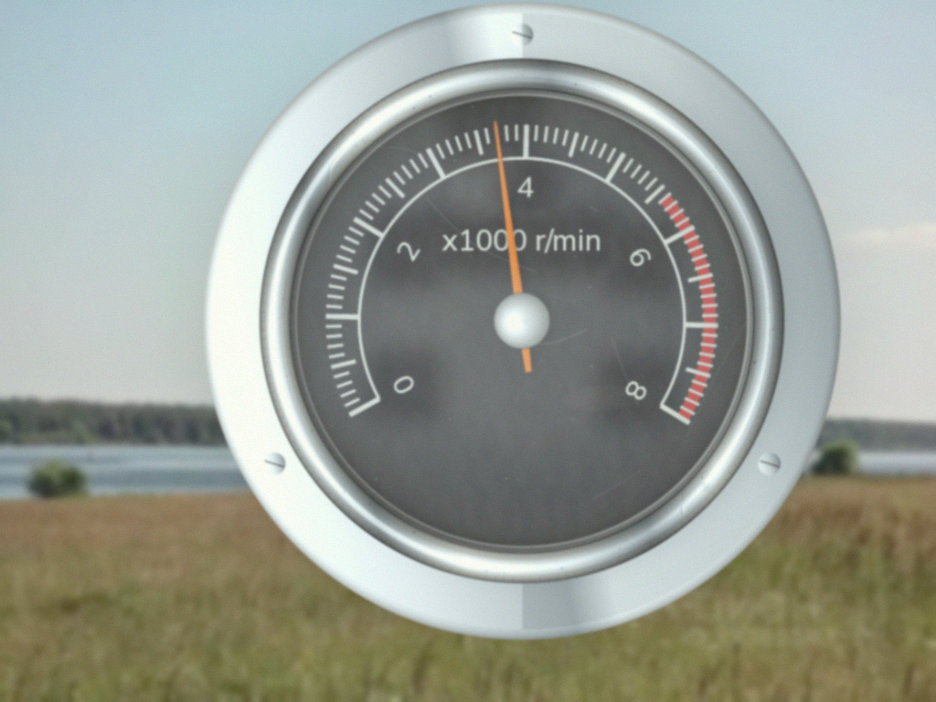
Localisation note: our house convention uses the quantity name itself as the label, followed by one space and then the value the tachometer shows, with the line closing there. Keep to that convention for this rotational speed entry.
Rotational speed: 3700 rpm
